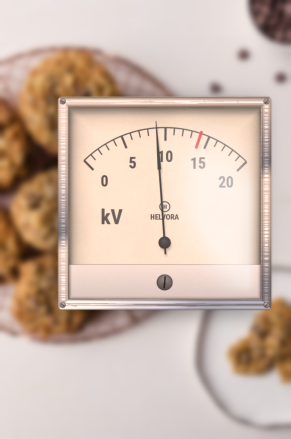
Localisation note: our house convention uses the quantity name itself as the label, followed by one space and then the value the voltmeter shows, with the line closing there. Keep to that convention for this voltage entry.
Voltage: 9 kV
